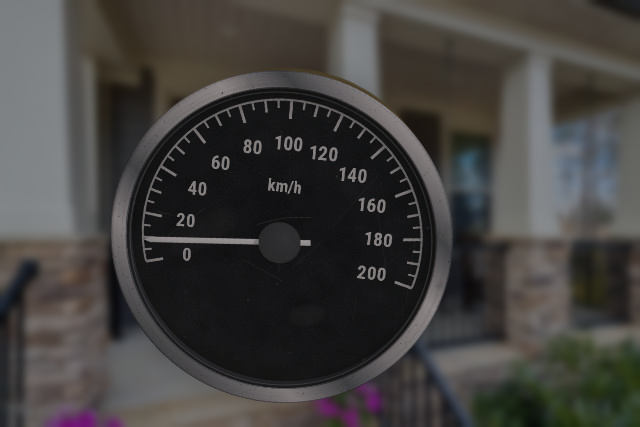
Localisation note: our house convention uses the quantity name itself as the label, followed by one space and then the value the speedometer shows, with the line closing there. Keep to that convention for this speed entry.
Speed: 10 km/h
